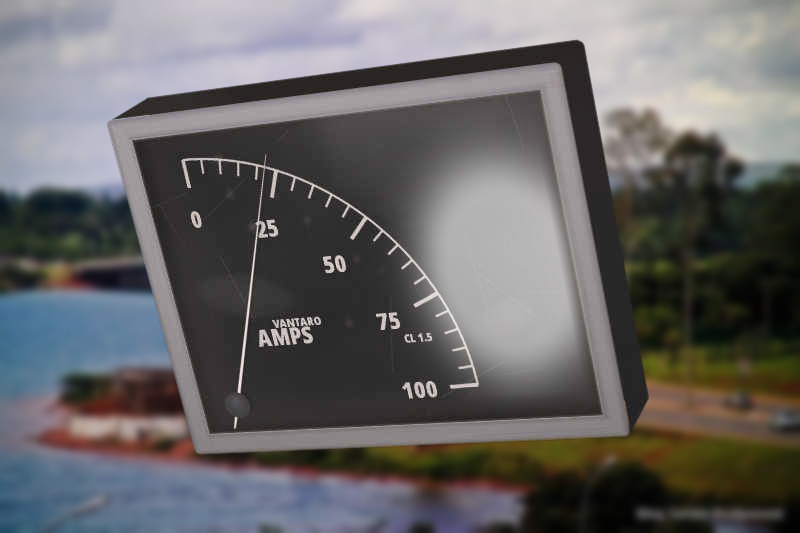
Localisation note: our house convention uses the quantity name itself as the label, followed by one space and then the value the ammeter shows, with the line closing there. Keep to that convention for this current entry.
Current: 22.5 A
